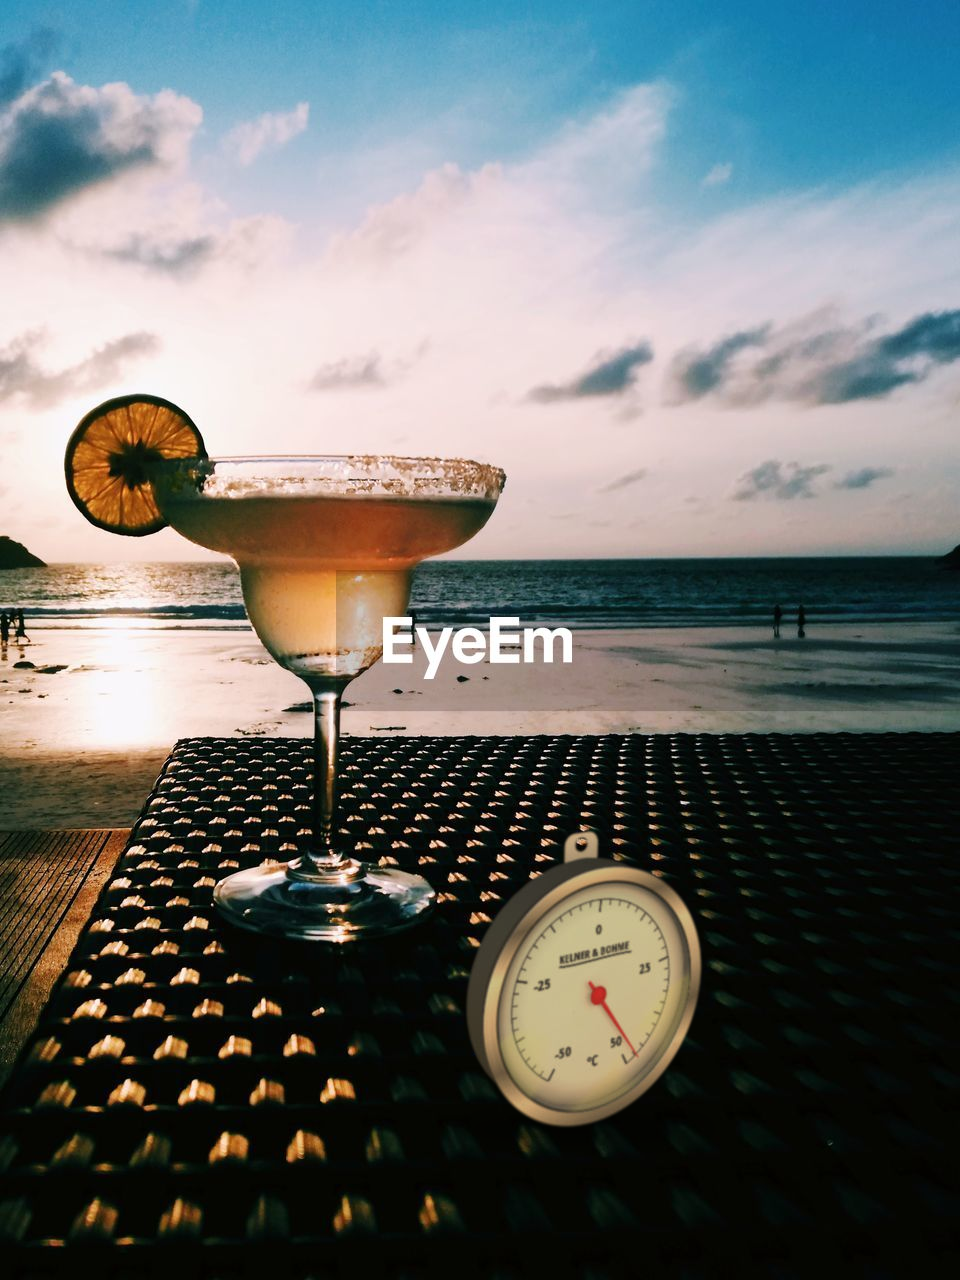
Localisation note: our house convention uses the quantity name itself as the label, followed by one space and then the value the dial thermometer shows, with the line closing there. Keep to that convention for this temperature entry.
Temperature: 47.5 °C
